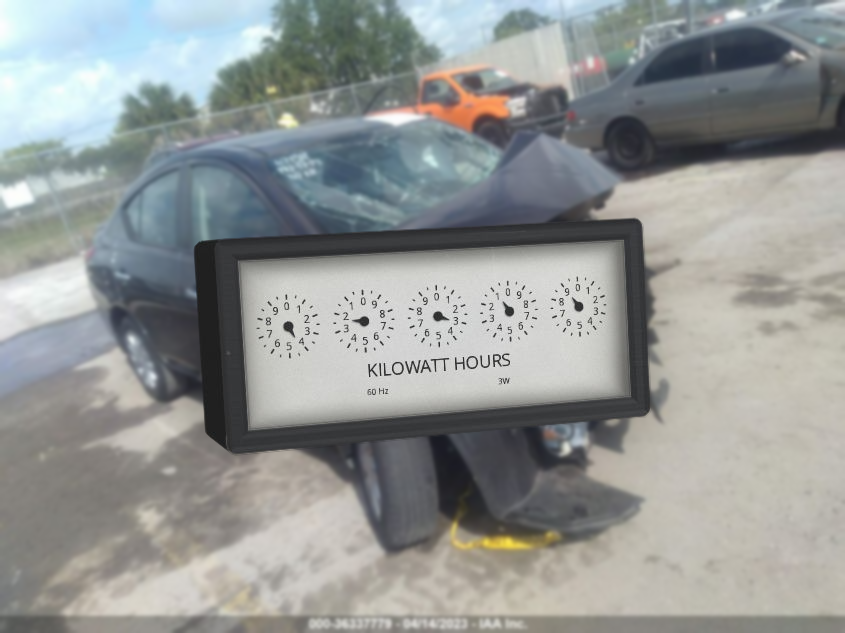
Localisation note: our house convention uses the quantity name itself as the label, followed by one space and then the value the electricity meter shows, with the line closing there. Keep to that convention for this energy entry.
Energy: 42309 kWh
